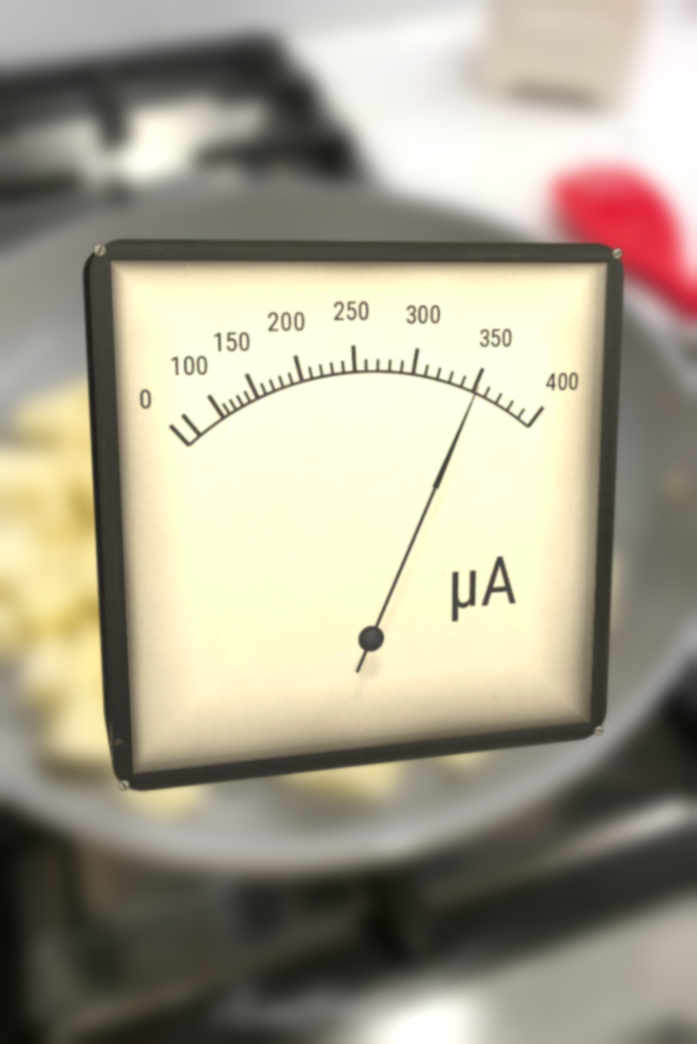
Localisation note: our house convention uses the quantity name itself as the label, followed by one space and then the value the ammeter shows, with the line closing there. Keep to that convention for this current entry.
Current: 350 µA
